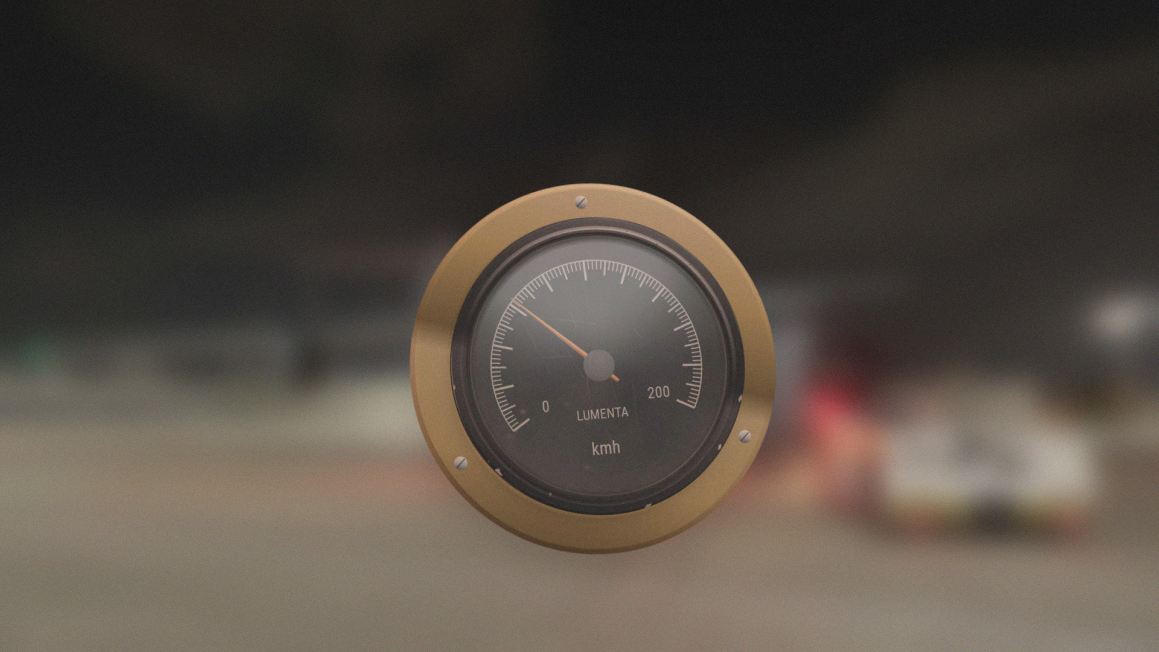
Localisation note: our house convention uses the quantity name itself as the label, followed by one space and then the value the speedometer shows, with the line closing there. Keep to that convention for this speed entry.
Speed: 62 km/h
